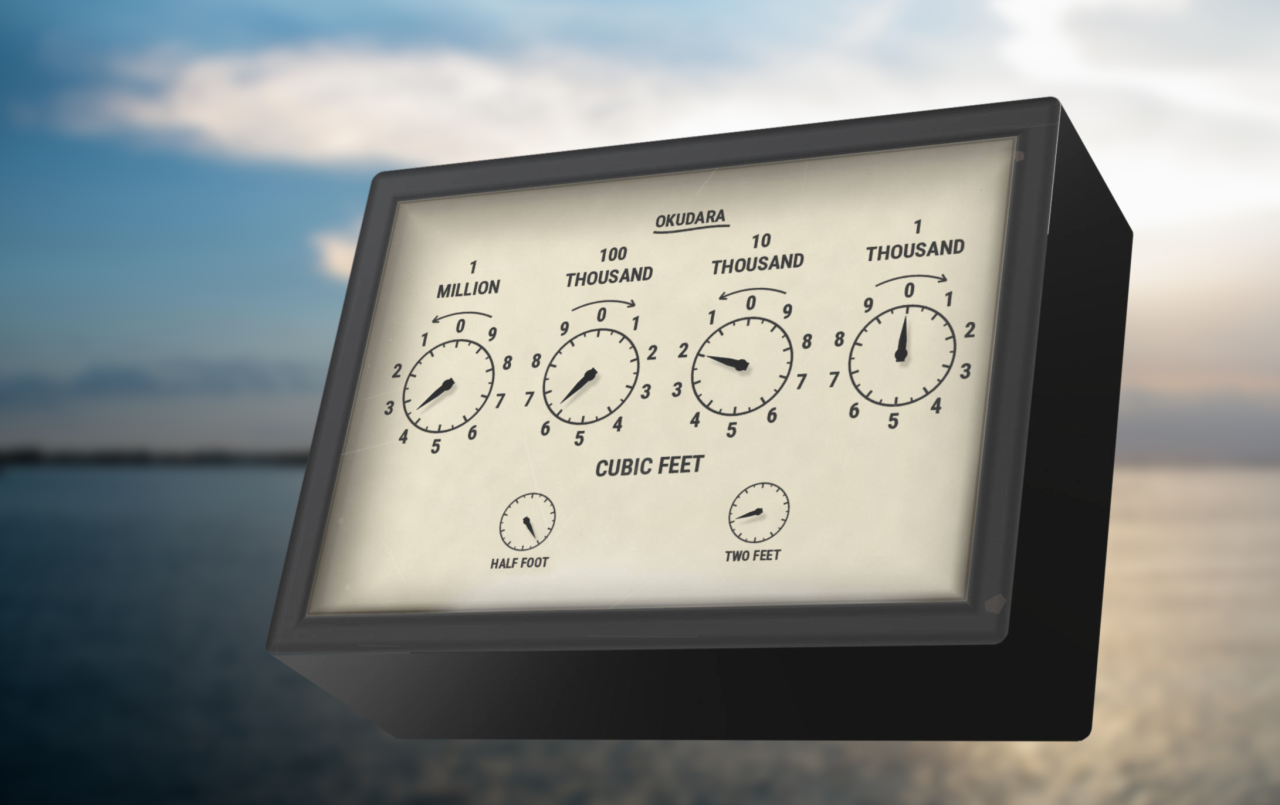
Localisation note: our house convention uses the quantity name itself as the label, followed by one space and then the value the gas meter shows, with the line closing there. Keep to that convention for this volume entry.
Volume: 362000 ft³
